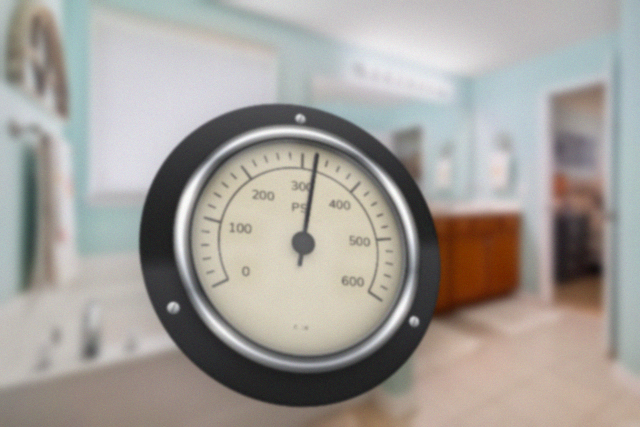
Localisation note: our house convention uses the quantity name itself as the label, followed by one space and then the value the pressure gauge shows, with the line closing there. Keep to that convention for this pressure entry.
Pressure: 320 psi
